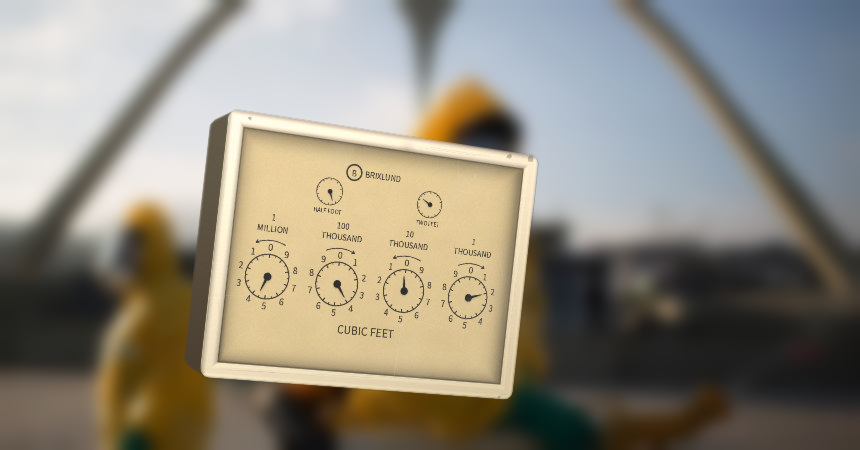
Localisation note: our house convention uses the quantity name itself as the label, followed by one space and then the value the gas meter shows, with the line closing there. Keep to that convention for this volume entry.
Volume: 440200 ft³
